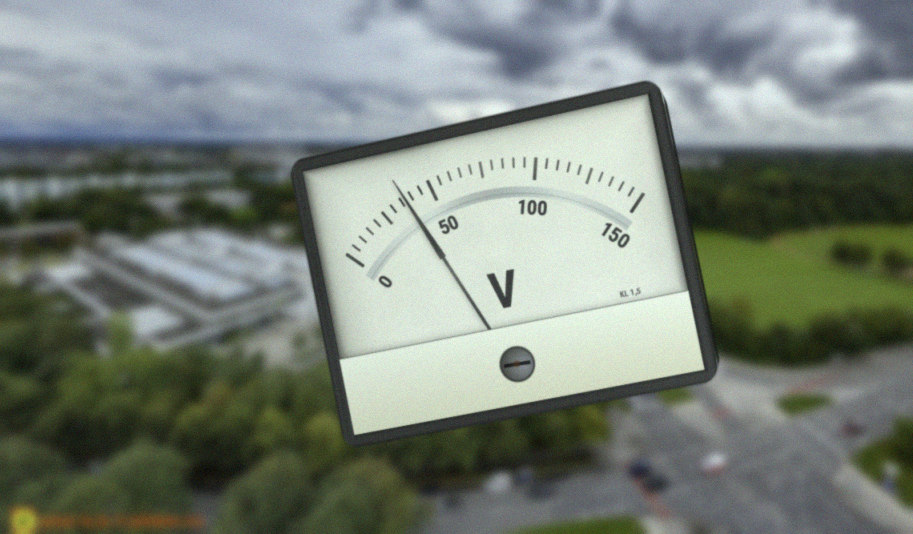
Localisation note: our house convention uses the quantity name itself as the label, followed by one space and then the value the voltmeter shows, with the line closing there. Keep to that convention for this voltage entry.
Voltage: 37.5 V
